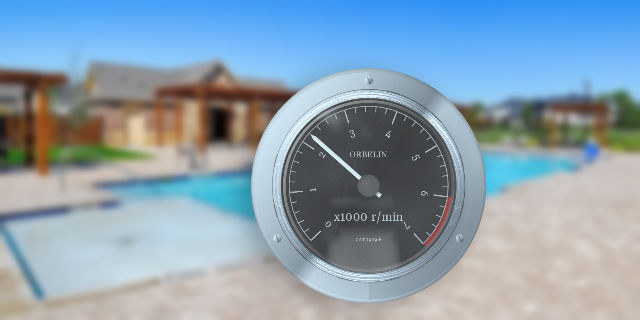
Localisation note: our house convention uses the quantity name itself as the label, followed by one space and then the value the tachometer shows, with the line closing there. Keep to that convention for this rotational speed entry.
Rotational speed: 2200 rpm
